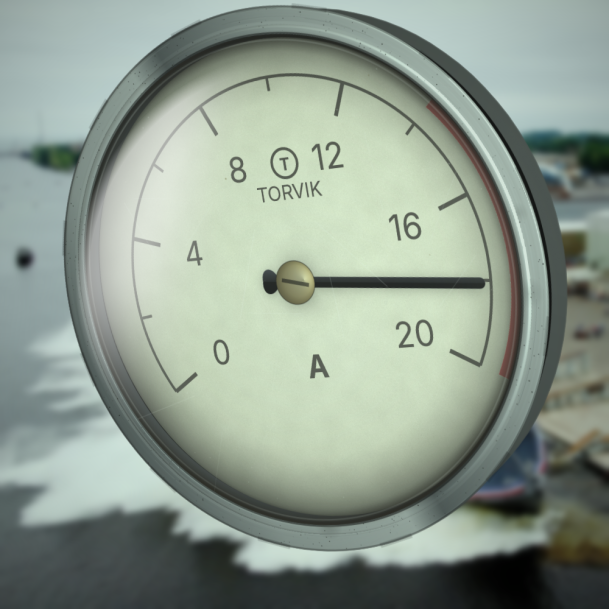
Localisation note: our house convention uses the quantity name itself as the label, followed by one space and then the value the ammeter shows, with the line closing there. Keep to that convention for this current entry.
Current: 18 A
